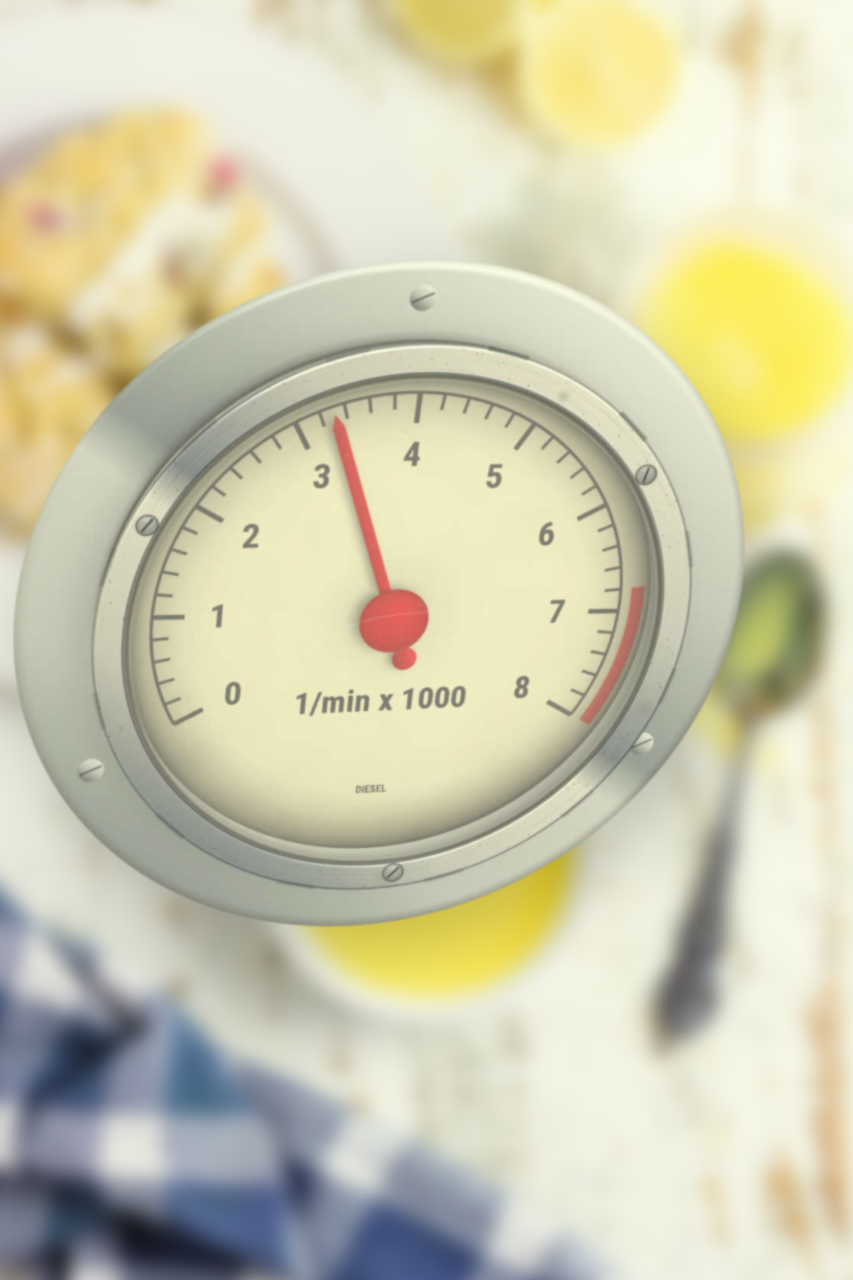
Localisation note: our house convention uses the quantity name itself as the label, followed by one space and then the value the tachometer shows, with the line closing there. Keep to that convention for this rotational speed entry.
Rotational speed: 3300 rpm
